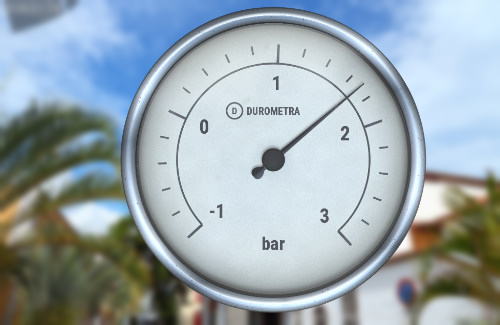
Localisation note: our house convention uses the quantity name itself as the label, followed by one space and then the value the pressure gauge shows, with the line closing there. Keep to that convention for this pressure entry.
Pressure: 1.7 bar
